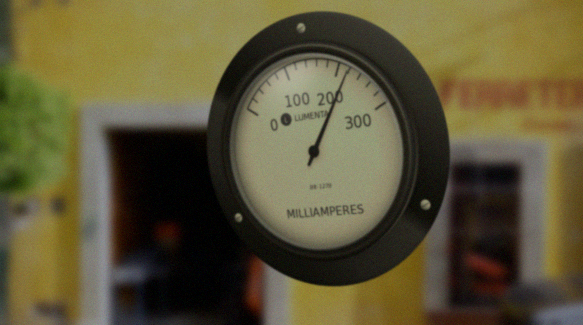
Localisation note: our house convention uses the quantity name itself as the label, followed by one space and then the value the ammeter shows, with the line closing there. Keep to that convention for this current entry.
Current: 220 mA
